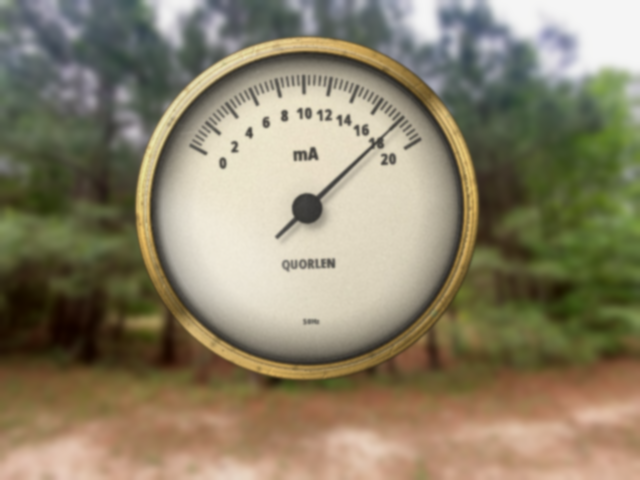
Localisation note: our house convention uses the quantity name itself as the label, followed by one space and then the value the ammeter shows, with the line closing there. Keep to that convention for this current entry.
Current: 18 mA
